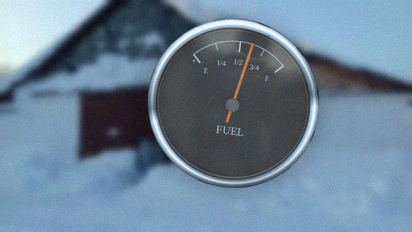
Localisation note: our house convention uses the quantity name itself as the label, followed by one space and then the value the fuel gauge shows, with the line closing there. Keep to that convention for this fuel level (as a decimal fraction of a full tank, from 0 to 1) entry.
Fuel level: 0.625
